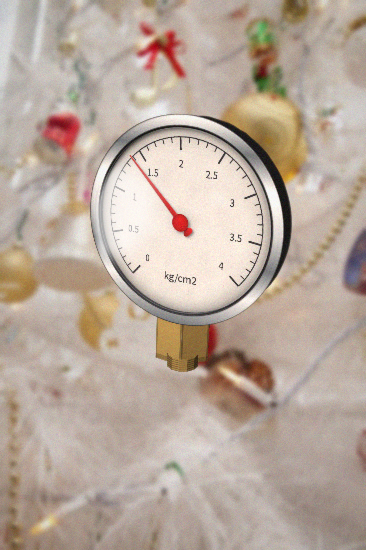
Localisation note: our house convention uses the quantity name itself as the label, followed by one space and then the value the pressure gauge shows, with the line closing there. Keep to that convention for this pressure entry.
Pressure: 1.4 kg/cm²
